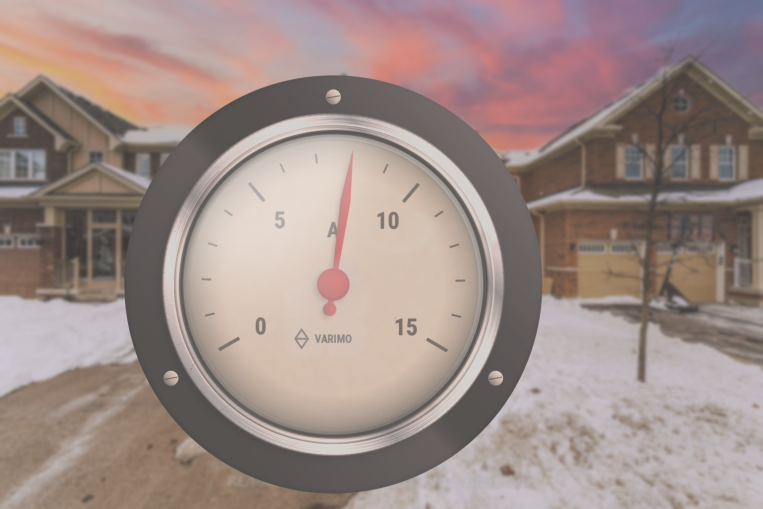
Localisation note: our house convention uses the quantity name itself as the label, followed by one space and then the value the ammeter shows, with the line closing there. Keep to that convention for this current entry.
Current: 8 A
